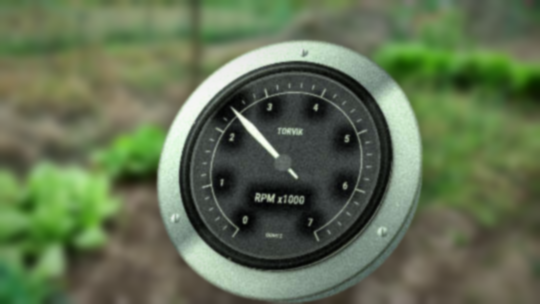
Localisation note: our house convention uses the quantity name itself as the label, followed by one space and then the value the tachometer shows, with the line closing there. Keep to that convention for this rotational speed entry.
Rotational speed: 2400 rpm
